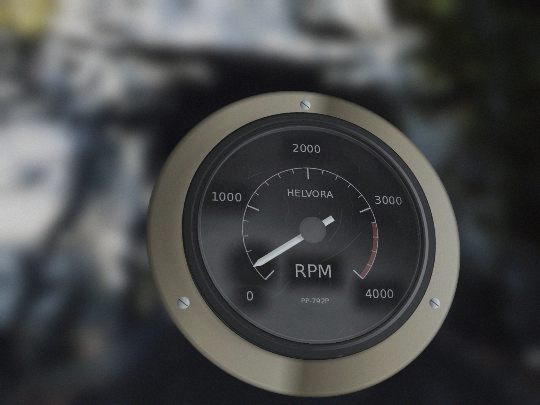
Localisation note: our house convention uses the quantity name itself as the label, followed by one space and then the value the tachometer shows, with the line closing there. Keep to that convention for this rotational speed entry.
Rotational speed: 200 rpm
